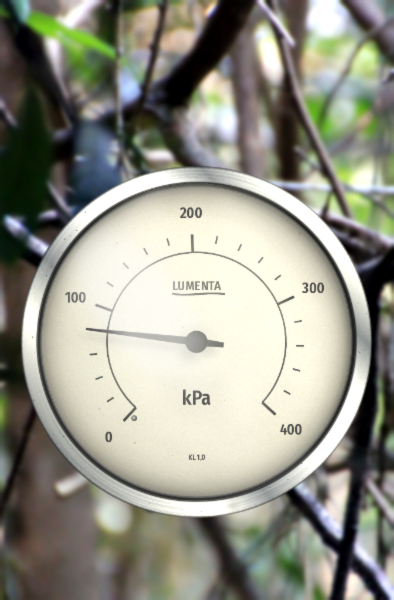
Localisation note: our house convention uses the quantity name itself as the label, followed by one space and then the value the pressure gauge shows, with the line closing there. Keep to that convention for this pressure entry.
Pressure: 80 kPa
